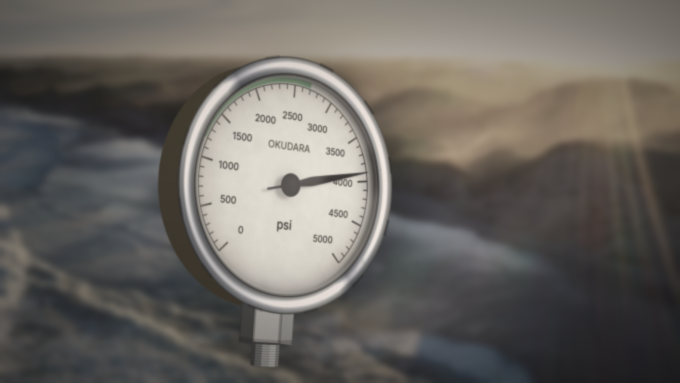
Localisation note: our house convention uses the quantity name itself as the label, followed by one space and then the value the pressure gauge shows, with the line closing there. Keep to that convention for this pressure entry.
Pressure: 3900 psi
